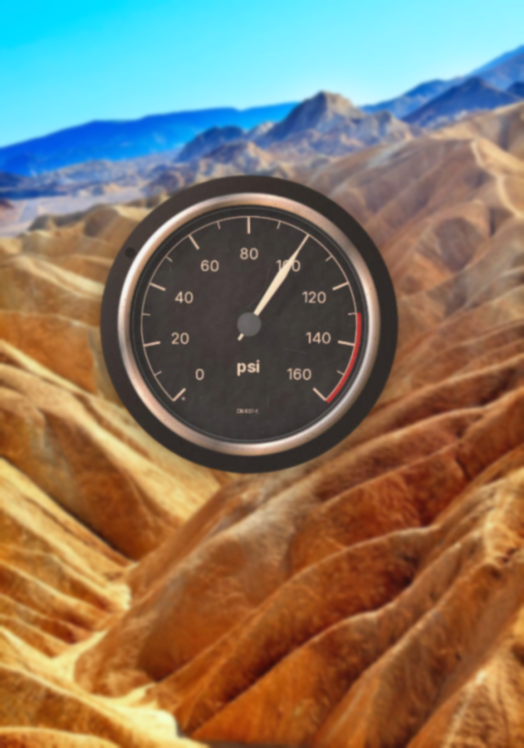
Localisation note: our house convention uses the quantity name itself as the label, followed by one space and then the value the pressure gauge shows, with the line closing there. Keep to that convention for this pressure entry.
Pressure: 100 psi
